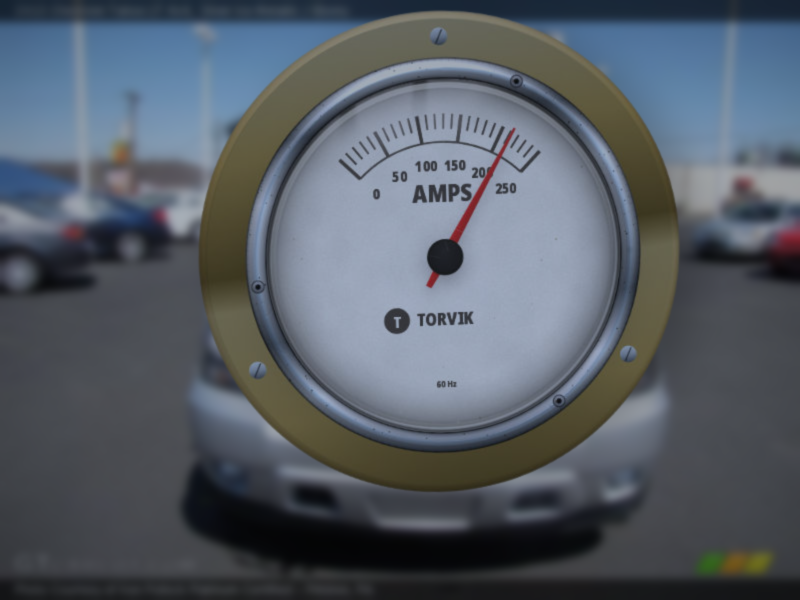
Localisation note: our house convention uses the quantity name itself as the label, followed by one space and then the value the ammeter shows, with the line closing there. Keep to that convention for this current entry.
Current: 210 A
